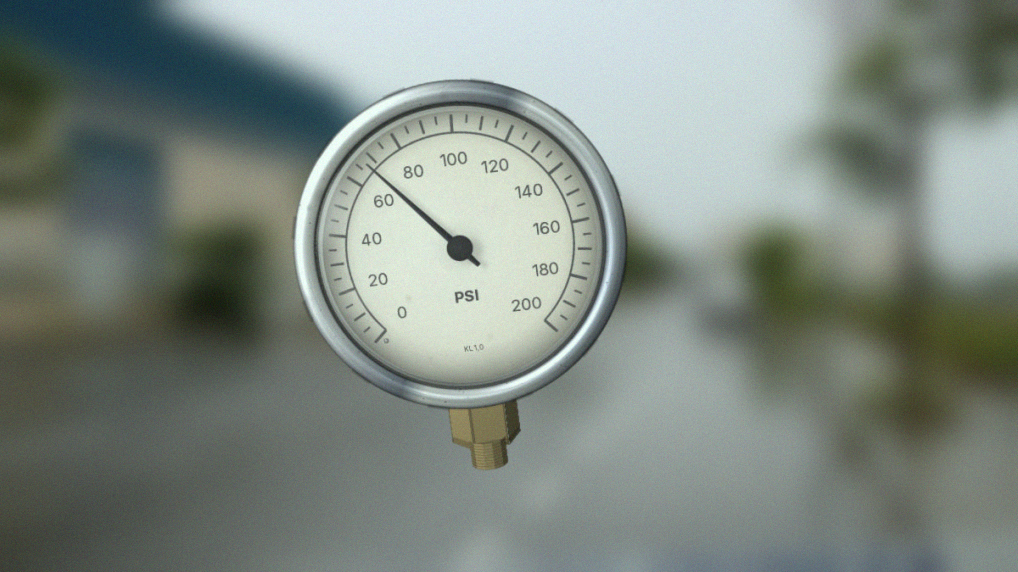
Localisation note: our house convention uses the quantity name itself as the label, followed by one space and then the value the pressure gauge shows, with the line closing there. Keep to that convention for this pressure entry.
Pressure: 67.5 psi
